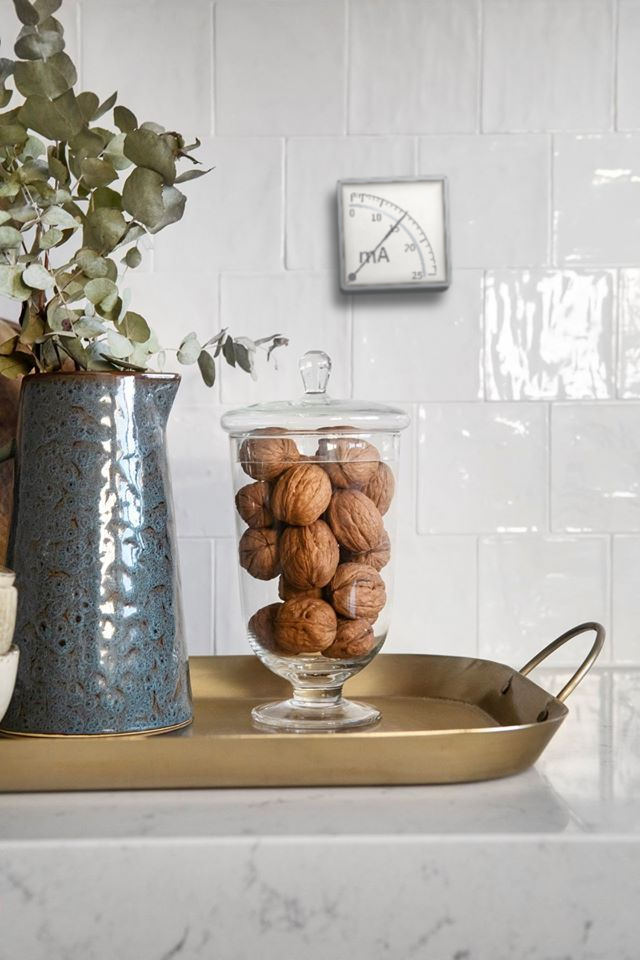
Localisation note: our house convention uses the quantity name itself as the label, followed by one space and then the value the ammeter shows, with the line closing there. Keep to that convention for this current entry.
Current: 15 mA
